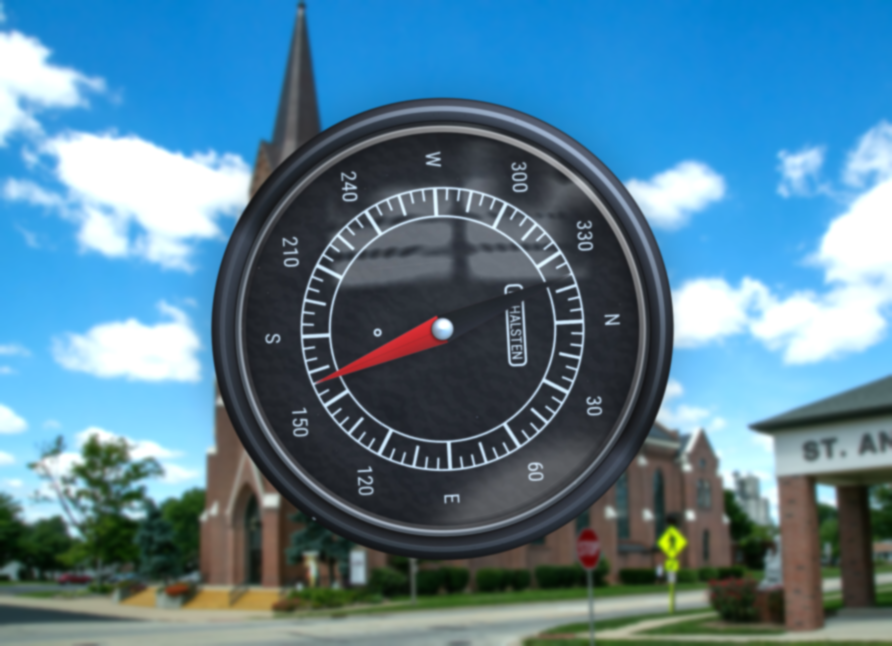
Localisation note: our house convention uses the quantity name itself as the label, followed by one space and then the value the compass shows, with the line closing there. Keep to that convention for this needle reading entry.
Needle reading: 160 °
